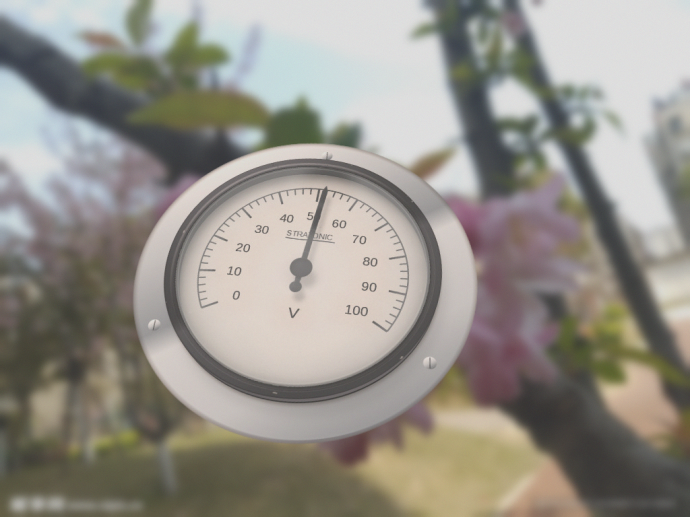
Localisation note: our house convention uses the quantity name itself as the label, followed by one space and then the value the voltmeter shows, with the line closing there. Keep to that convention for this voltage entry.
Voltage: 52 V
